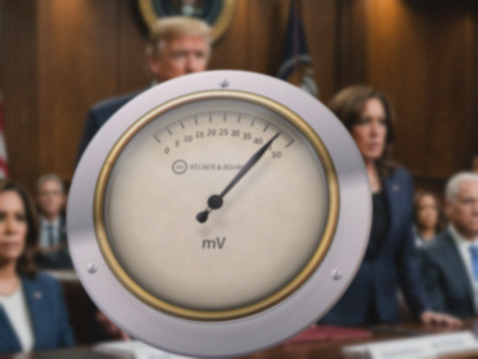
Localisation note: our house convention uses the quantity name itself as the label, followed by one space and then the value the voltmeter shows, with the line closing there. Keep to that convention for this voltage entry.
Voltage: 45 mV
